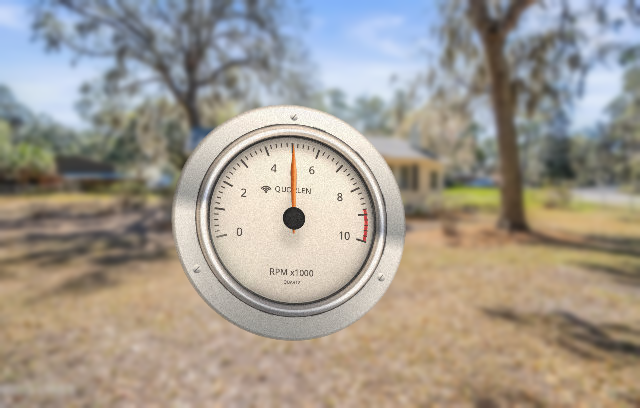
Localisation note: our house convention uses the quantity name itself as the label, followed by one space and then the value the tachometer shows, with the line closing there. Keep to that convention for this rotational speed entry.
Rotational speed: 5000 rpm
